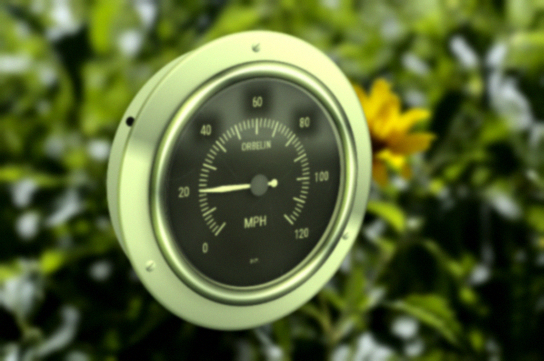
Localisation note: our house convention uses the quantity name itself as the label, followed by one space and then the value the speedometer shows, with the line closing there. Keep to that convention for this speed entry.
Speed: 20 mph
